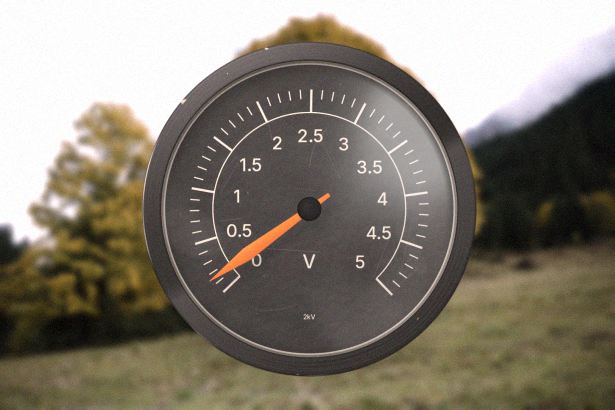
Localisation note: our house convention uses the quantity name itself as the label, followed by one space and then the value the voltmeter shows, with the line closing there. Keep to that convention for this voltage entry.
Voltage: 0.15 V
